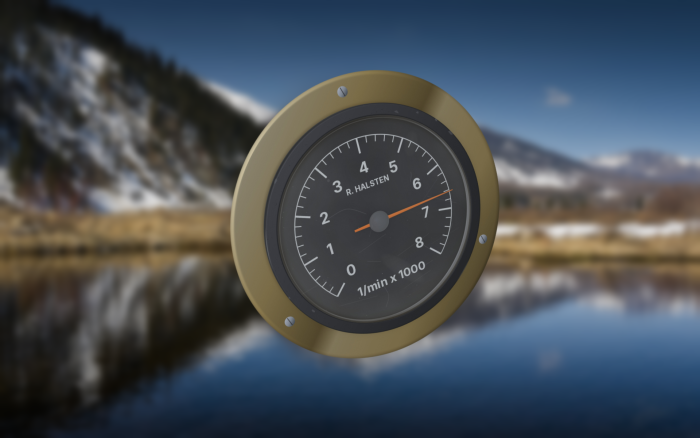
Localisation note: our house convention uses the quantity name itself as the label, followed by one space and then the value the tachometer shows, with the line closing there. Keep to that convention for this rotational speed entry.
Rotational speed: 6600 rpm
